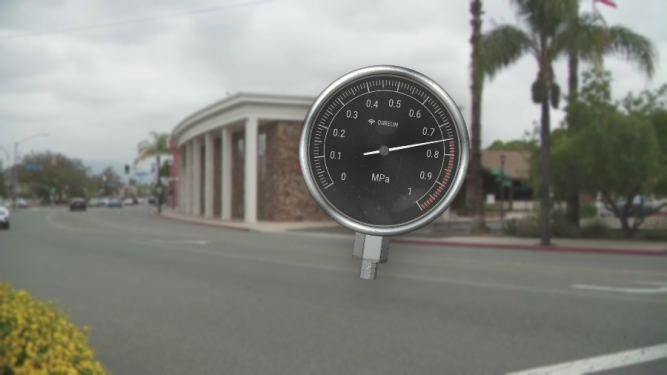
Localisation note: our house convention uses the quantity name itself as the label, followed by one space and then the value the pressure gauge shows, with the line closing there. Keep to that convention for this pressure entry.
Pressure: 0.75 MPa
